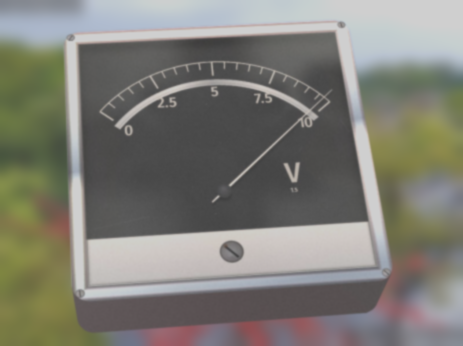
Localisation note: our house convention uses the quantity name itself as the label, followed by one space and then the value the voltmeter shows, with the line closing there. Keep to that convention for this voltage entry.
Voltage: 9.75 V
